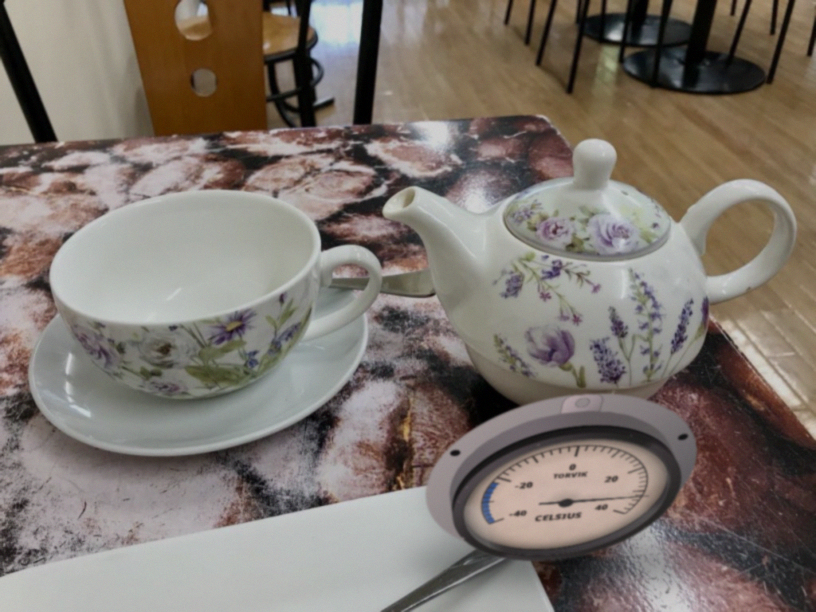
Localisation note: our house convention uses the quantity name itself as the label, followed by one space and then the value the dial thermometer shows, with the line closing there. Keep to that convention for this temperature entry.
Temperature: 30 °C
